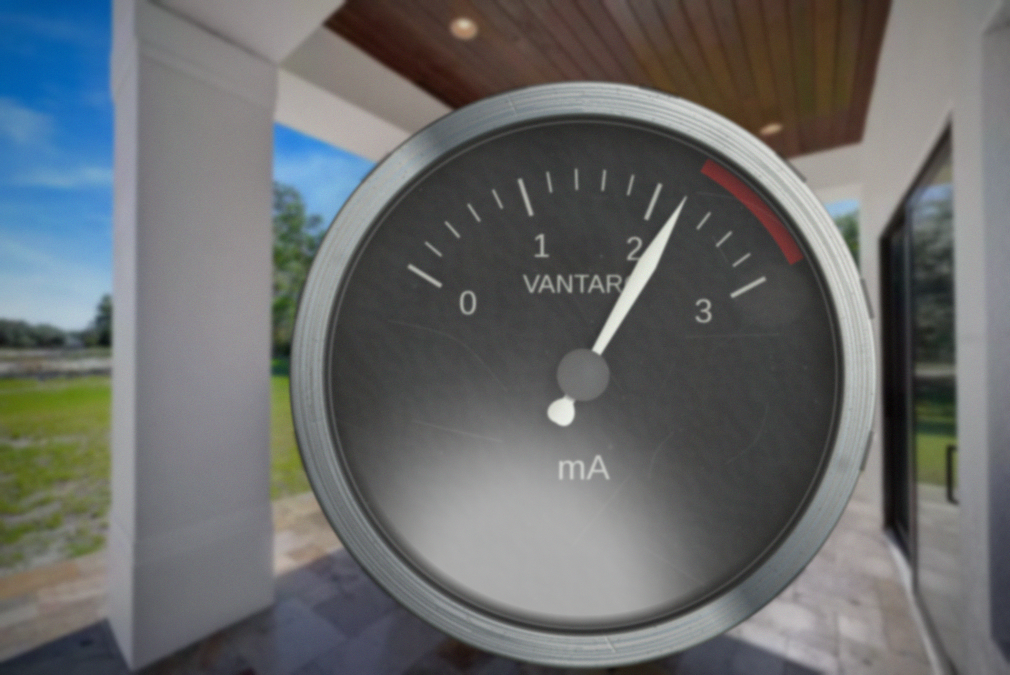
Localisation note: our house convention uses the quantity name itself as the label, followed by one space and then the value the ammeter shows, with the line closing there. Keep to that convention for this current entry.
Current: 2.2 mA
